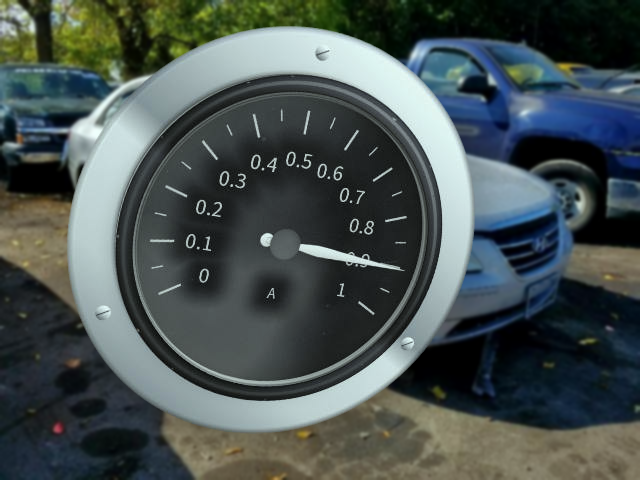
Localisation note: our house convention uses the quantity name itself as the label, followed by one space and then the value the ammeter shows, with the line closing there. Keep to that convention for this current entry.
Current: 0.9 A
